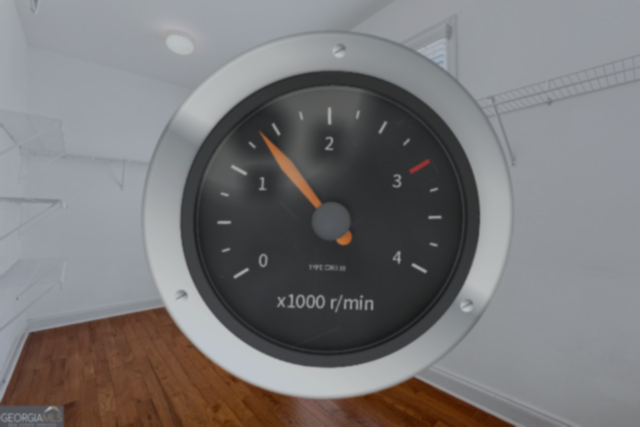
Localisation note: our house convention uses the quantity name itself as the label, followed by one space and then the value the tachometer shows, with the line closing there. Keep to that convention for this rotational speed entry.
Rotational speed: 1375 rpm
